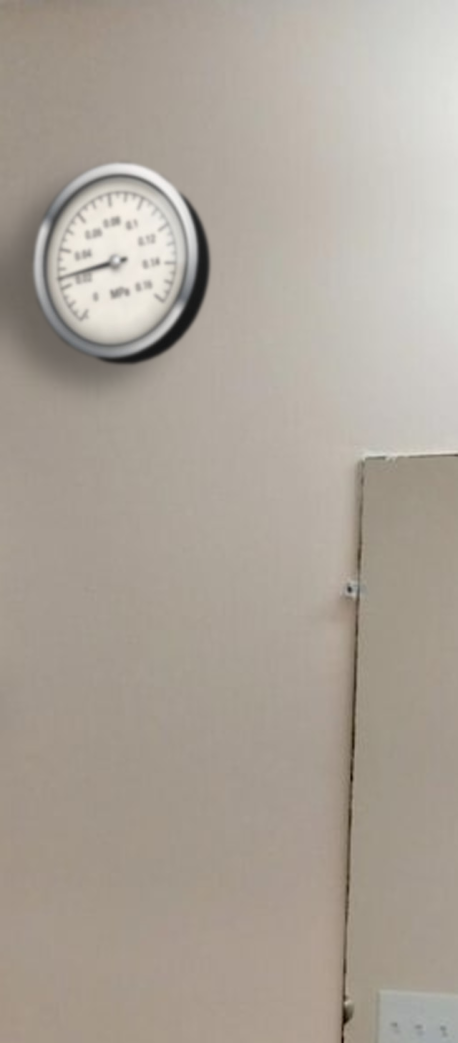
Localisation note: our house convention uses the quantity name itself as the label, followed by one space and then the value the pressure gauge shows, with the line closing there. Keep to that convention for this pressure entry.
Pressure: 0.025 MPa
